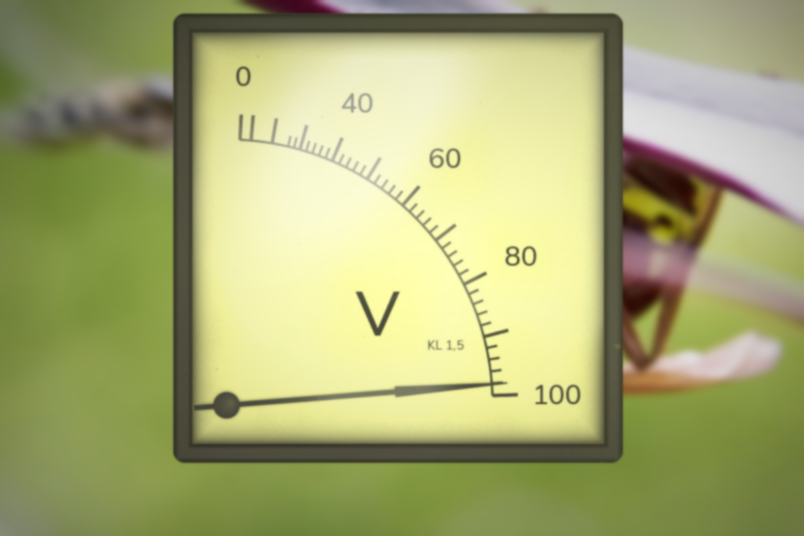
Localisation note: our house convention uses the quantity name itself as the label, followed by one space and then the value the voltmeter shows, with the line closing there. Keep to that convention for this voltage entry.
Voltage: 98 V
